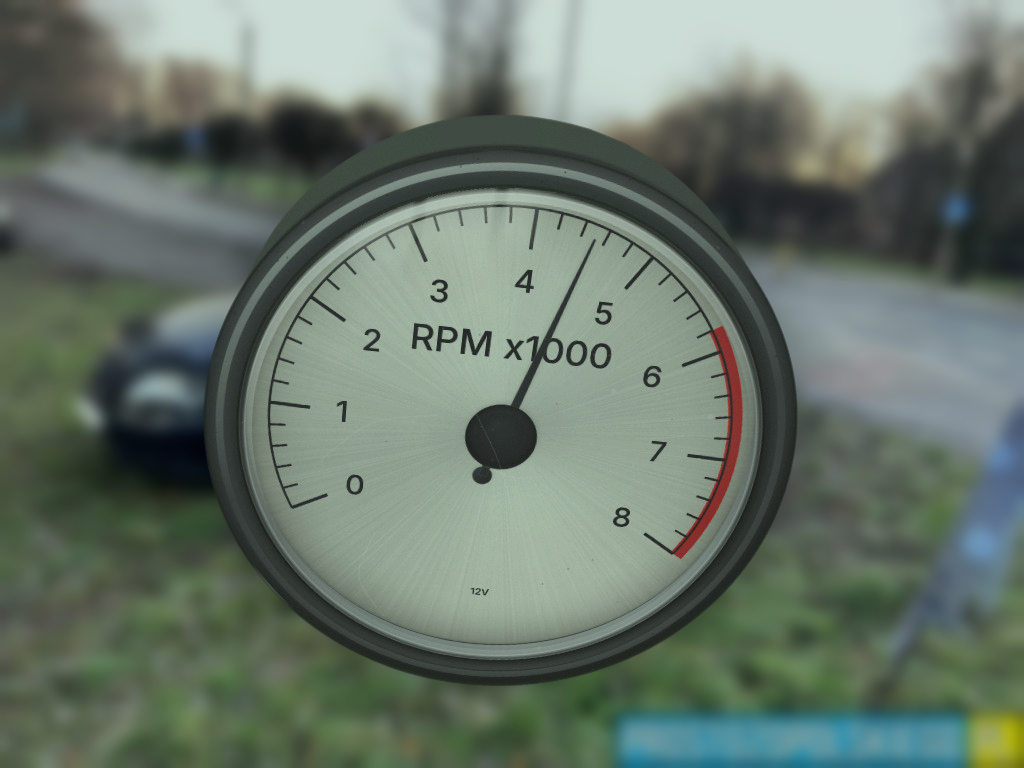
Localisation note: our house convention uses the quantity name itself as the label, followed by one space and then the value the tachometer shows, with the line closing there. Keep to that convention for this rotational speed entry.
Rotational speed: 4500 rpm
